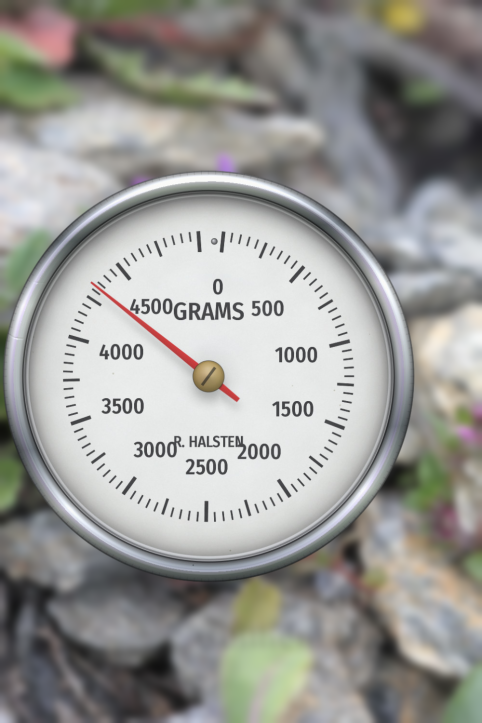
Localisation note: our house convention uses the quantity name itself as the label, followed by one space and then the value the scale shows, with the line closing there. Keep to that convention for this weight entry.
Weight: 4325 g
